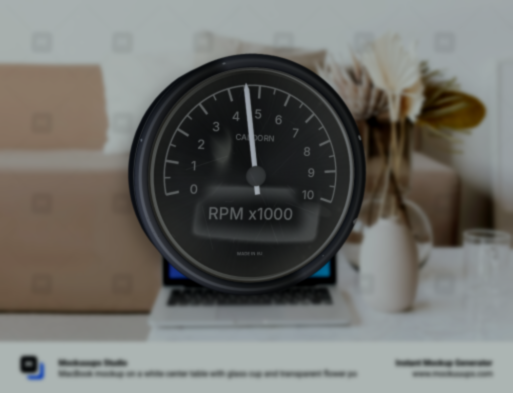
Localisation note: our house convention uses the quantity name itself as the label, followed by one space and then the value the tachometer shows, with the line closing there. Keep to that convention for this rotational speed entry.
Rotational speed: 4500 rpm
